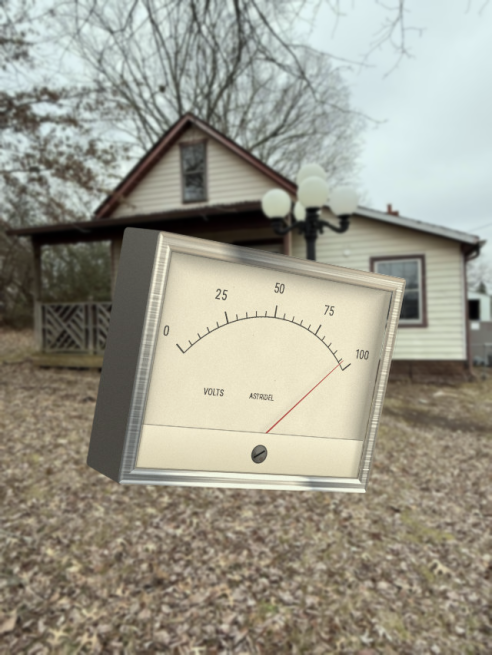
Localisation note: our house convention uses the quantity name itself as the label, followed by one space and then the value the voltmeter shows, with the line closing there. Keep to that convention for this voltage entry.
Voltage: 95 V
